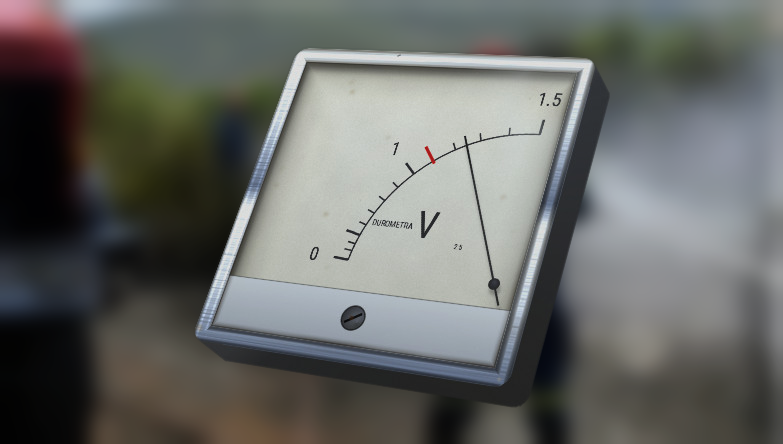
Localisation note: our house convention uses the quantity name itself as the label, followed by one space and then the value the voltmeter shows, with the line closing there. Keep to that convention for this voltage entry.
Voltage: 1.25 V
